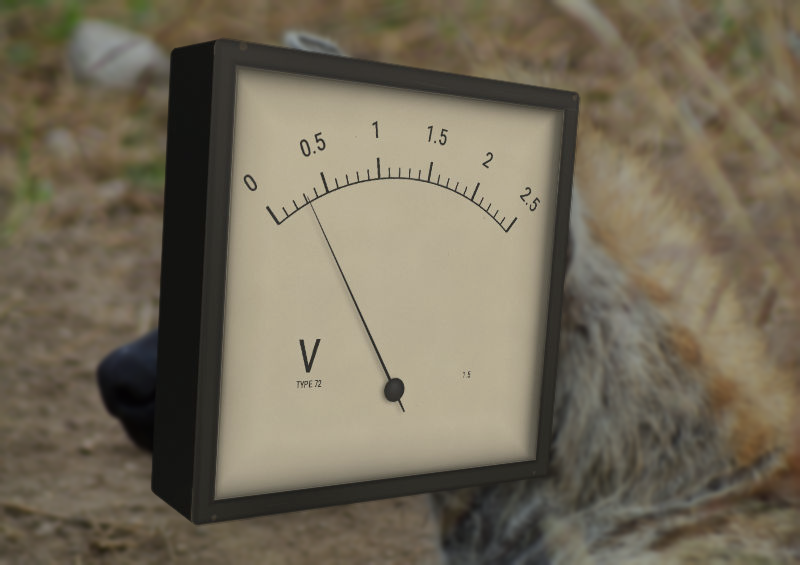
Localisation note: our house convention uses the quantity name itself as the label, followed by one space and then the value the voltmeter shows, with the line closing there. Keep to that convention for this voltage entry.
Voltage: 0.3 V
